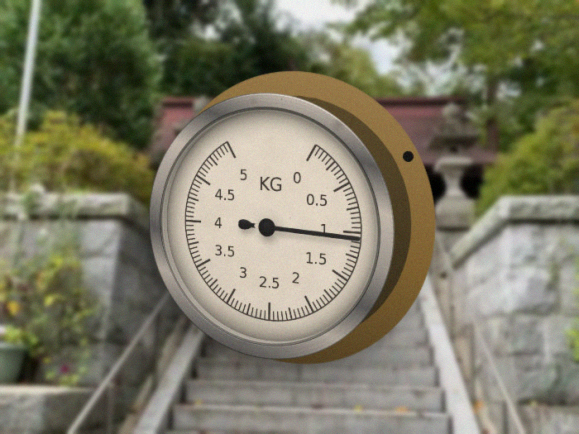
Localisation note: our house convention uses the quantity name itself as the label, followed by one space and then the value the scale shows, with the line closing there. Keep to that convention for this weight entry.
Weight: 1.05 kg
